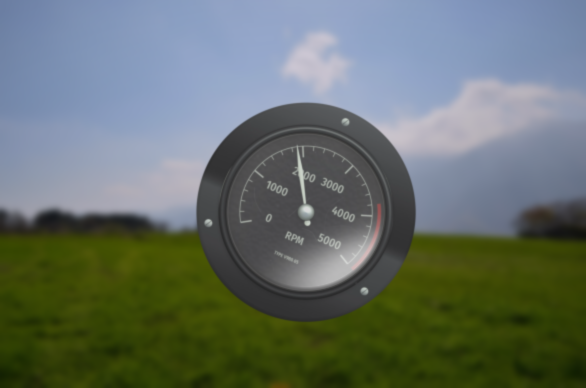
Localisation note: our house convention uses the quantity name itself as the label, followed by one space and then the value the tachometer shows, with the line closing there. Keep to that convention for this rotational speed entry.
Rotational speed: 1900 rpm
